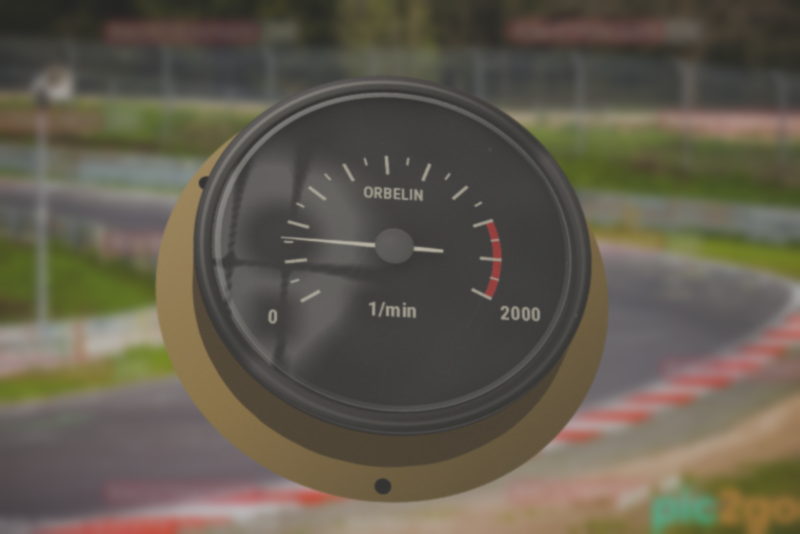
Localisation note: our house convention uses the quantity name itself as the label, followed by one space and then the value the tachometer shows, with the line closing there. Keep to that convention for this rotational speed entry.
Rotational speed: 300 rpm
